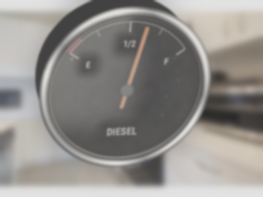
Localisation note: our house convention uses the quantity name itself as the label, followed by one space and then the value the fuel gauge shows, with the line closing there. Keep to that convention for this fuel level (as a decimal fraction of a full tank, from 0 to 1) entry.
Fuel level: 0.625
